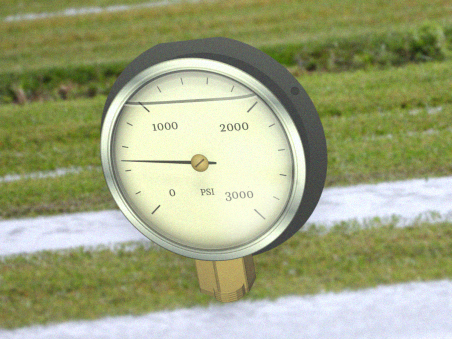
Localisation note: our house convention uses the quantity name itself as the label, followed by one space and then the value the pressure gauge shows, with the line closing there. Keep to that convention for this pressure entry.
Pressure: 500 psi
